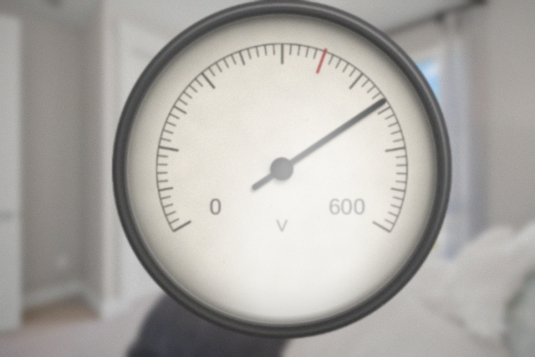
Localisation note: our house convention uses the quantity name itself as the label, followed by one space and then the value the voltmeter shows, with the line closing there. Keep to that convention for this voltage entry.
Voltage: 440 V
